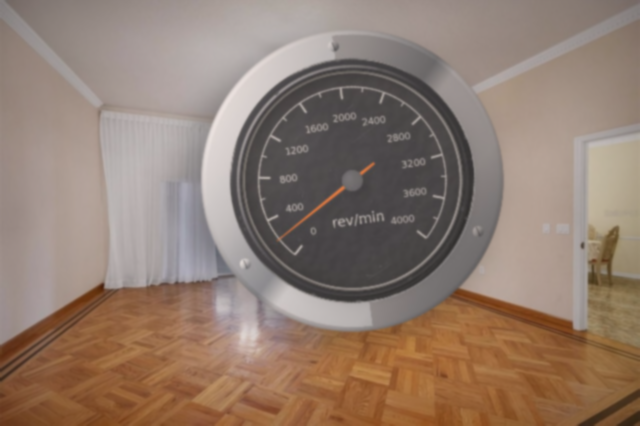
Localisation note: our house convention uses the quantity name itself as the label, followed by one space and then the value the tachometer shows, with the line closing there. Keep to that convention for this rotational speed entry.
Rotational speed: 200 rpm
